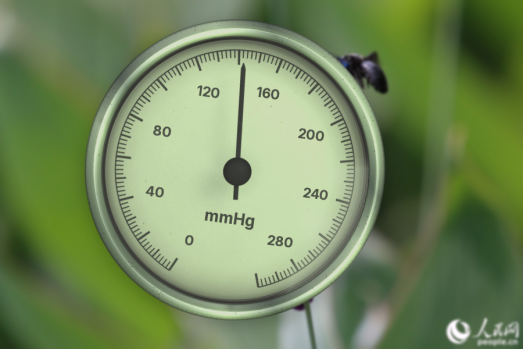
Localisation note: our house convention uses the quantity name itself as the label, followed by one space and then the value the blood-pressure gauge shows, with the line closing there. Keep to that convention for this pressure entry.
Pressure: 142 mmHg
